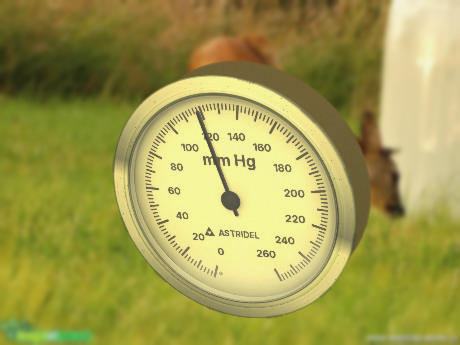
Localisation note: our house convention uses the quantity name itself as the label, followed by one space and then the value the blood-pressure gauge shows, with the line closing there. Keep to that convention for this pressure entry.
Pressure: 120 mmHg
